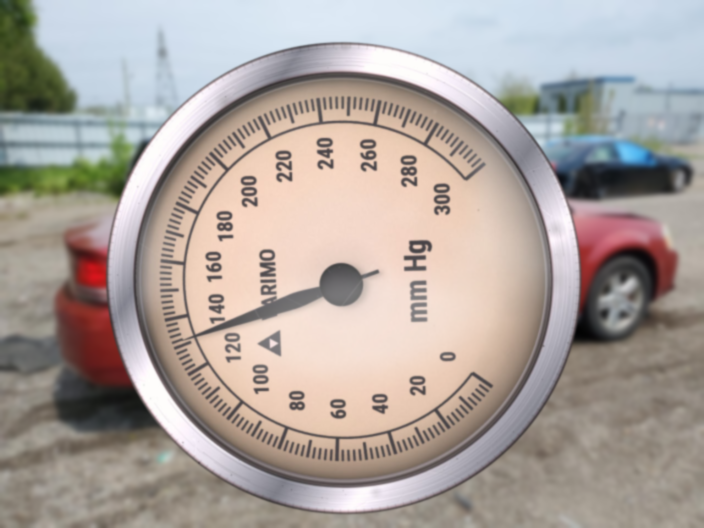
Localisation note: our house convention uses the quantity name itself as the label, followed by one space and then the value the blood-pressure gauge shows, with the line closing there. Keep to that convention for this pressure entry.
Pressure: 132 mmHg
